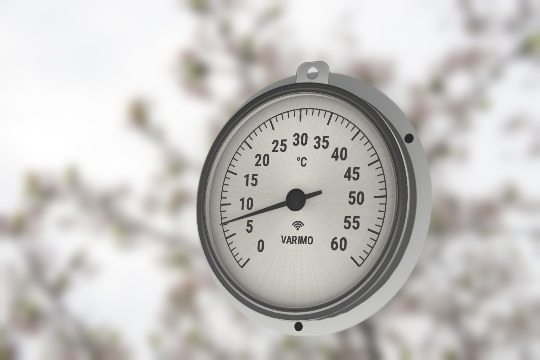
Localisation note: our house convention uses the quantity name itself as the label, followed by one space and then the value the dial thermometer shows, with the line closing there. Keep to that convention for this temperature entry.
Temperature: 7 °C
